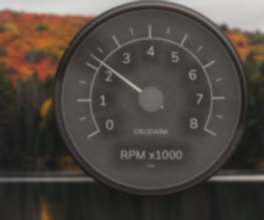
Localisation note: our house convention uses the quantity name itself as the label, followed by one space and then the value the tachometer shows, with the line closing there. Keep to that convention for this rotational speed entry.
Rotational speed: 2250 rpm
